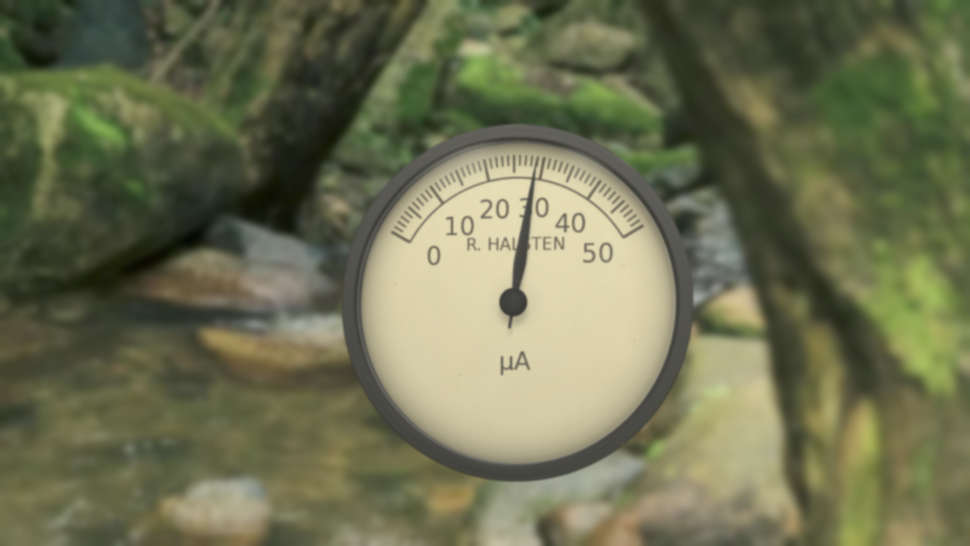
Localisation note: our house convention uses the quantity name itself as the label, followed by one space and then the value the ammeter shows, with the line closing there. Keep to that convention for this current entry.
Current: 29 µA
